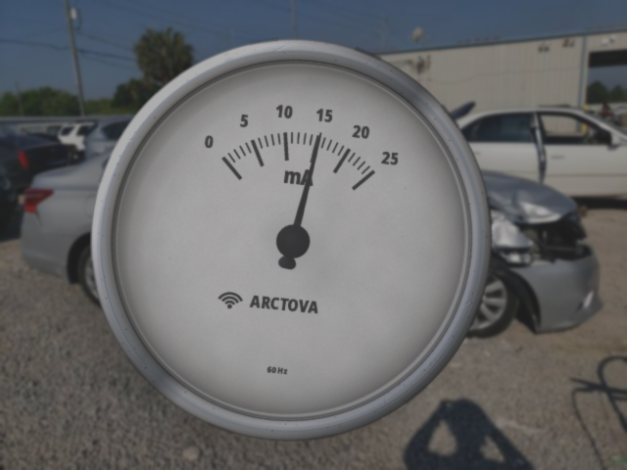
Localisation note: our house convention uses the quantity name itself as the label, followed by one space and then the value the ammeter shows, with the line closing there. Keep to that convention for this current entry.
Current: 15 mA
